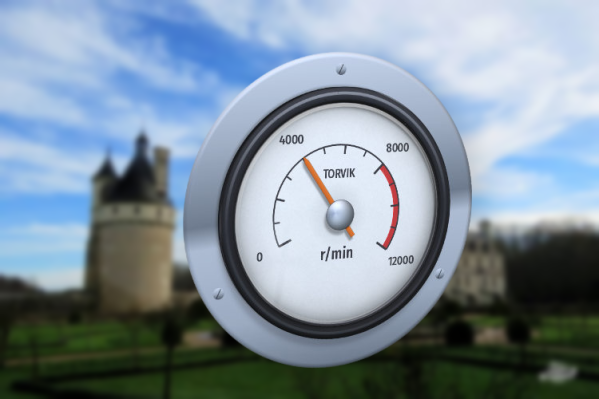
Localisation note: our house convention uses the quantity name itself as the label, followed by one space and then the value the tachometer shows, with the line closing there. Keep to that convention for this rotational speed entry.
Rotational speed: 4000 rpm
